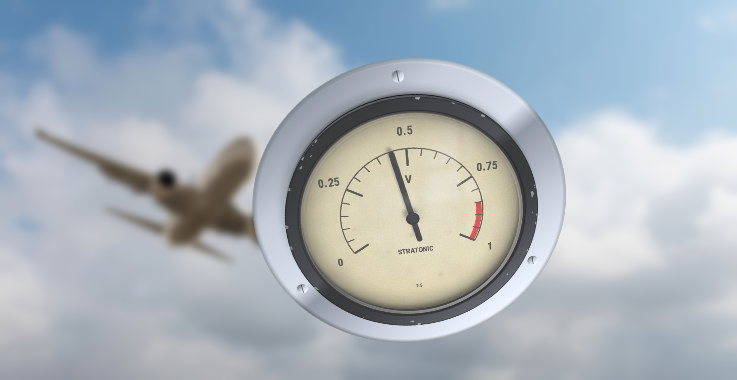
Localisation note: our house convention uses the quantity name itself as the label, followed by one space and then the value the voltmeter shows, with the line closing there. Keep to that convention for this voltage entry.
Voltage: 0.45 V
